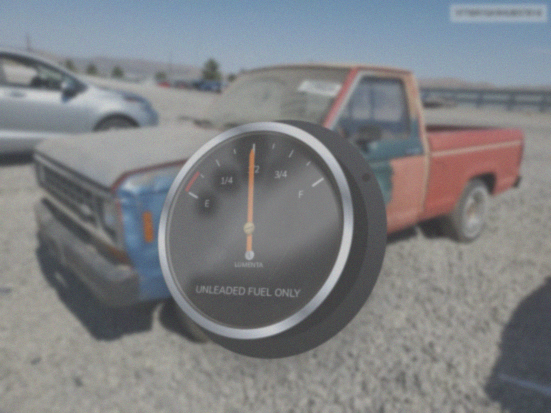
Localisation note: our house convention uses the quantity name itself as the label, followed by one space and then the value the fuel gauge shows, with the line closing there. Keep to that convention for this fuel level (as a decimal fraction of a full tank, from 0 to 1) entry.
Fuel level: 0.5
